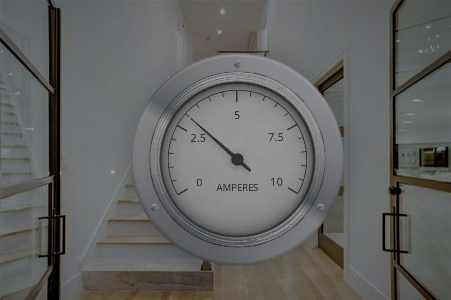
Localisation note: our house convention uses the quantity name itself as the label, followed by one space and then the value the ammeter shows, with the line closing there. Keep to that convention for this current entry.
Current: 3 A
